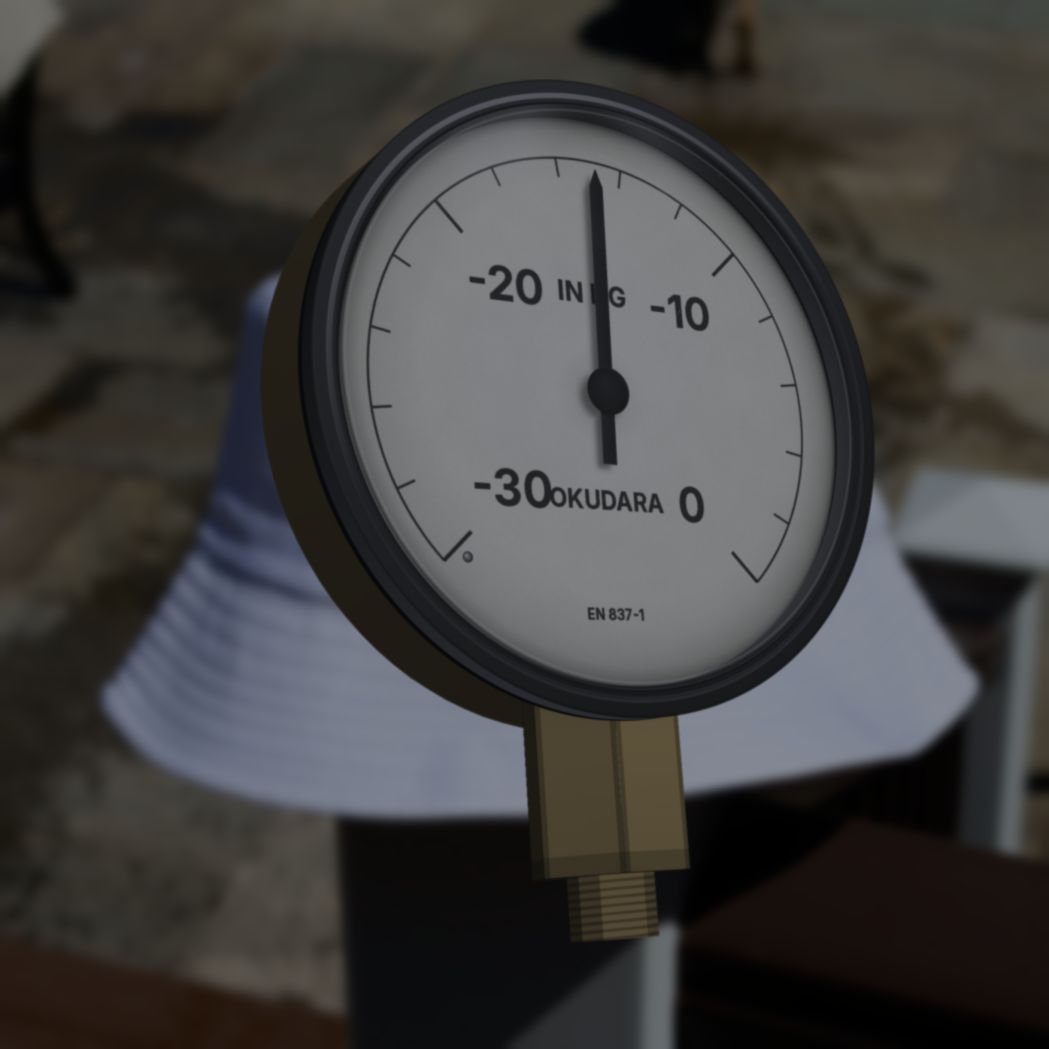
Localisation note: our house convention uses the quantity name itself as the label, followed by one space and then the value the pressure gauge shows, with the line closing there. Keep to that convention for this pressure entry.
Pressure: -15 inHg
